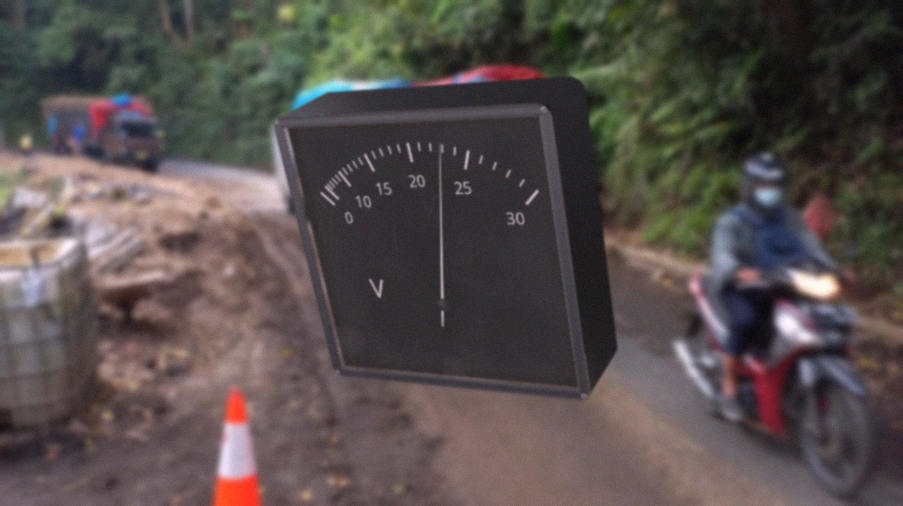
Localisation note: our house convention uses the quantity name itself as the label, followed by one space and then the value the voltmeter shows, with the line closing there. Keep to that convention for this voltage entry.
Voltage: 23 V
